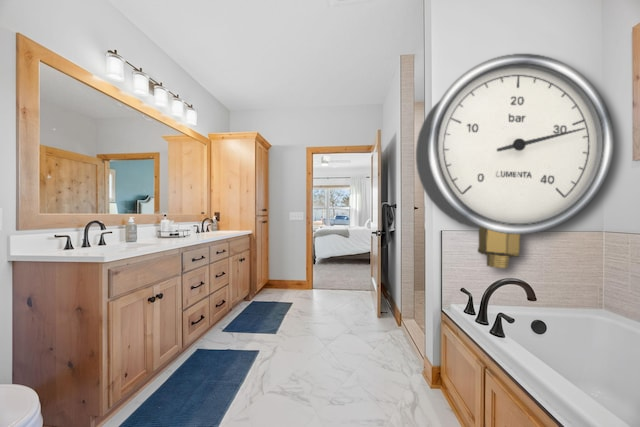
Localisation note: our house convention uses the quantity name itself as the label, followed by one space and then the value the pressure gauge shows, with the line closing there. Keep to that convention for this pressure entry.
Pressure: 31 bar
